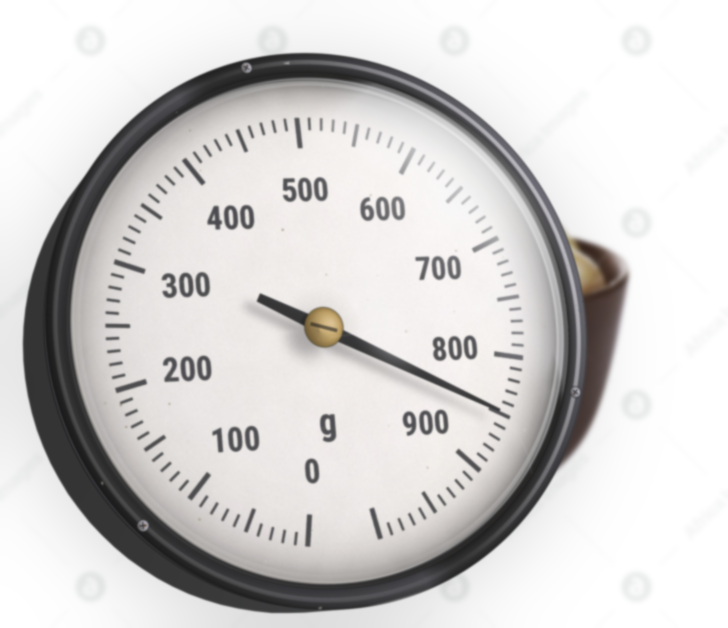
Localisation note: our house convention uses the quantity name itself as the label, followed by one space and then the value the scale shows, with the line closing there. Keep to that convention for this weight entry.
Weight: 850 g
